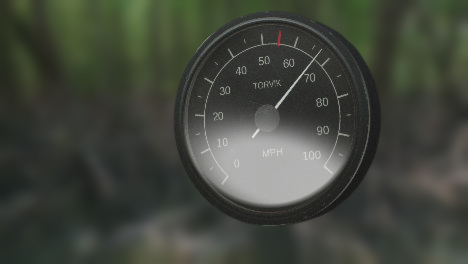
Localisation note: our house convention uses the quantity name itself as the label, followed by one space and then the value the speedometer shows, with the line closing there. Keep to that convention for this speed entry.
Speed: 67.5 mph
